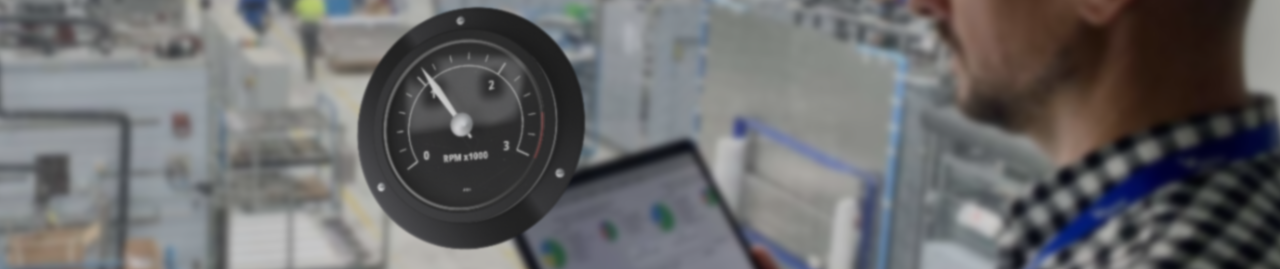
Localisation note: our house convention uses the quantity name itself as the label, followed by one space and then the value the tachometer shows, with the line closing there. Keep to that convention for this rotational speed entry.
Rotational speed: 1100 rpm
